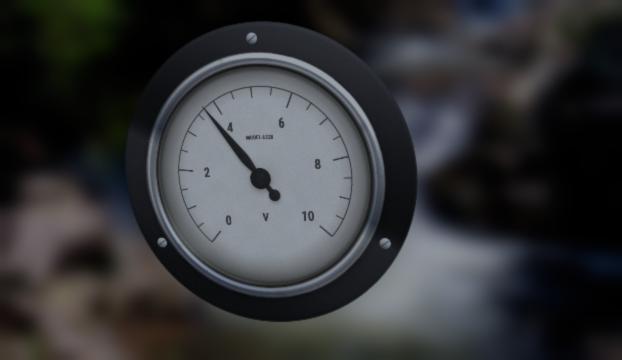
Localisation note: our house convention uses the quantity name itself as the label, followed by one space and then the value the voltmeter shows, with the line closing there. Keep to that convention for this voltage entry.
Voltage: 3.75 V
